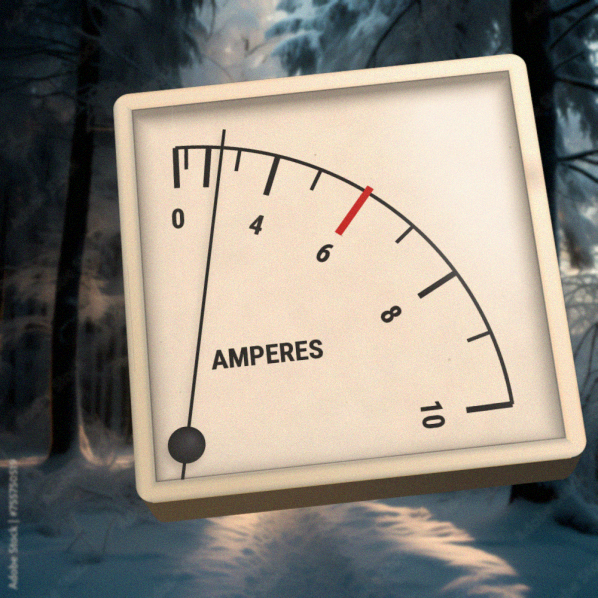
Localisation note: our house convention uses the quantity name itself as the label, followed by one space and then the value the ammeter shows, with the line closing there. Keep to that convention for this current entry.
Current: 2.5 A
